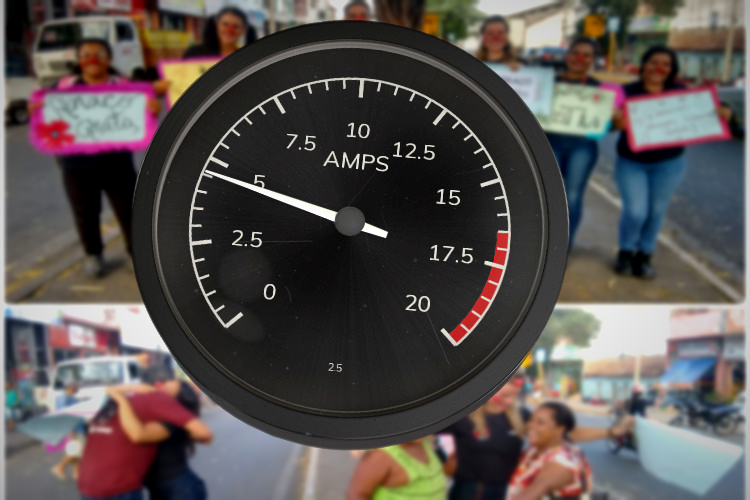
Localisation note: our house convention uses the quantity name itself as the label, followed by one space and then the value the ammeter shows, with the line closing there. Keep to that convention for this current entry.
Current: 4.5 A
